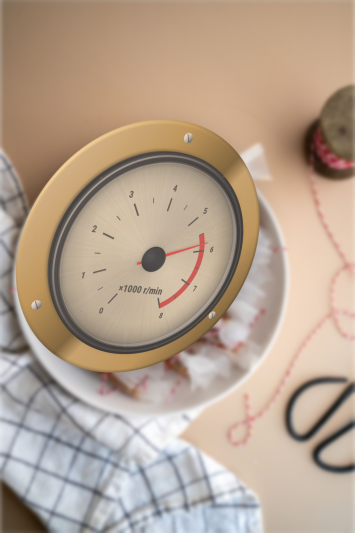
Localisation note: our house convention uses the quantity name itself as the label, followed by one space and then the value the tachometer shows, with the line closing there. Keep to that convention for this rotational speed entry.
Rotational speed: 5750 rpm
